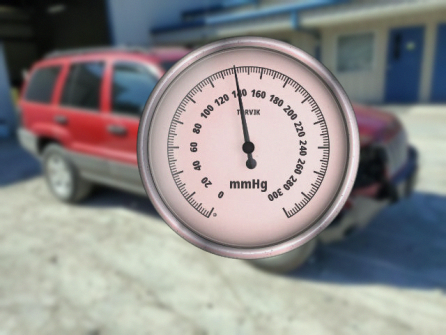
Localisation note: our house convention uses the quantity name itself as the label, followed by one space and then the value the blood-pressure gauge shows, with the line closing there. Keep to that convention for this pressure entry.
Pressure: 140 mmHg
